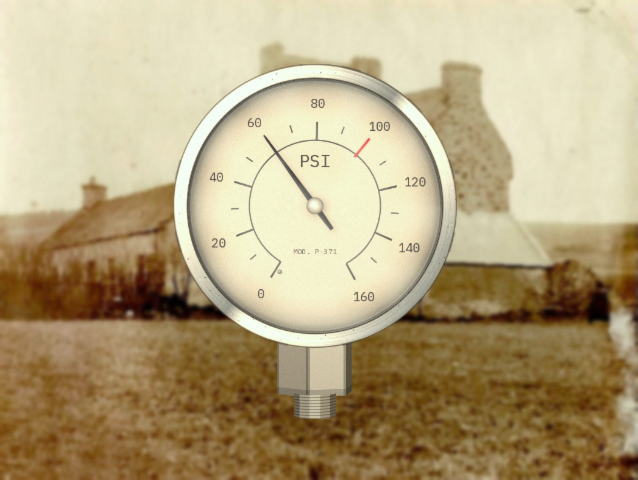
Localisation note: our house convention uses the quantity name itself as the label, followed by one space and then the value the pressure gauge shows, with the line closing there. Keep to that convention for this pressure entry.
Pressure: 60 psi
